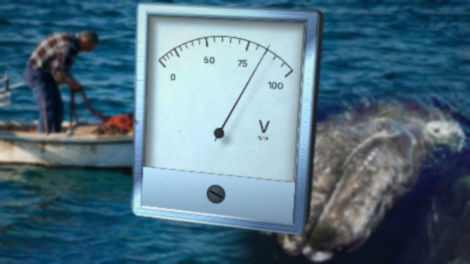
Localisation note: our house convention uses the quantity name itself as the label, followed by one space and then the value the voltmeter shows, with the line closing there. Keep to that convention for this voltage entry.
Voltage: 85 V
